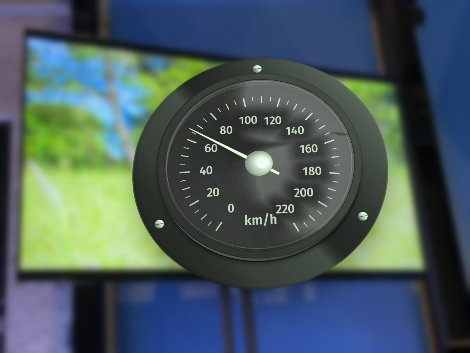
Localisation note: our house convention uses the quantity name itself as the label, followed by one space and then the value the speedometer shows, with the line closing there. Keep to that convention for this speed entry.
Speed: 65 km/h
